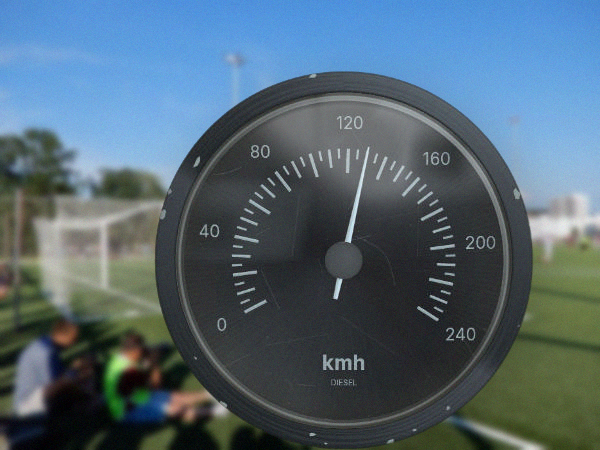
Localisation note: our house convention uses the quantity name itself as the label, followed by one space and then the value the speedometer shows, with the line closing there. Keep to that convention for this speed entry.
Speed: 130 km/h
